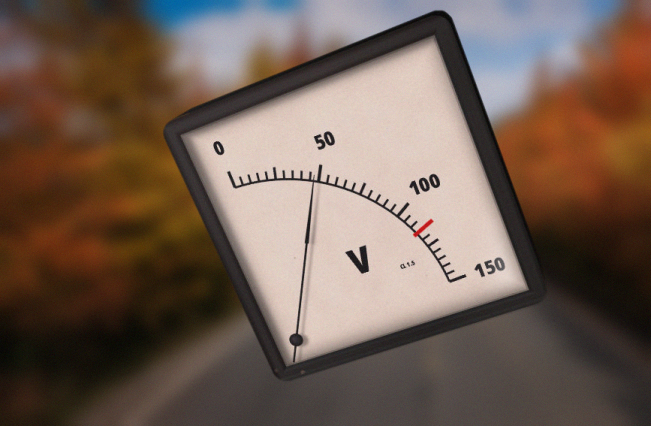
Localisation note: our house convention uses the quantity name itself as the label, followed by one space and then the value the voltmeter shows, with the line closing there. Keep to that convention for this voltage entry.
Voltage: 47.5 V
